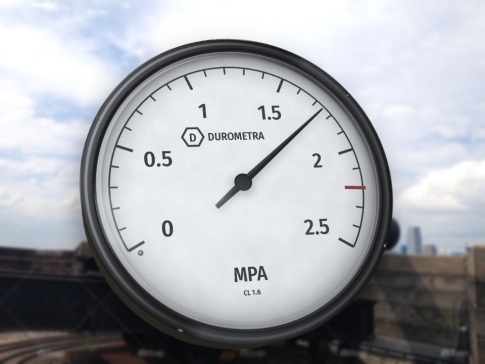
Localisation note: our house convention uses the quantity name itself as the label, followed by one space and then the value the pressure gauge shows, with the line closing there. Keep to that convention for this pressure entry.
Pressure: 1.75 MPa
